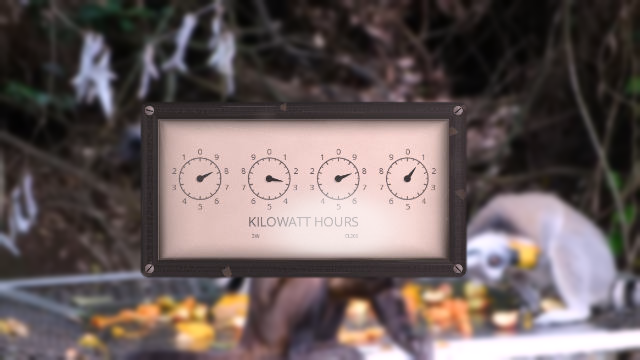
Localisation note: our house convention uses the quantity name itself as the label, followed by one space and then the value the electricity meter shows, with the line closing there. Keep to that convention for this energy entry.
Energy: 8281 kWh
